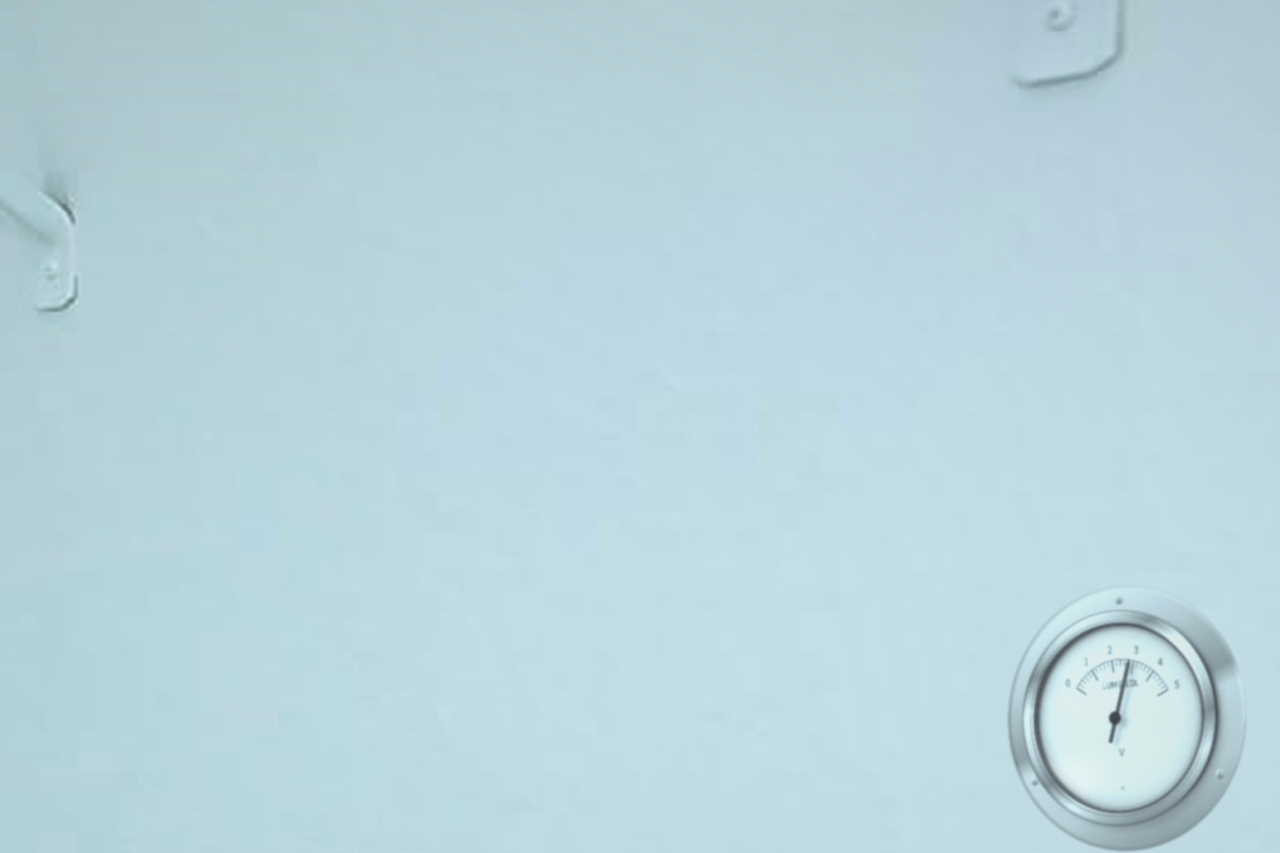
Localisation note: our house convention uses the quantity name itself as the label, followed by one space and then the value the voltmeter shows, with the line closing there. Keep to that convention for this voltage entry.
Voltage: 3 V
